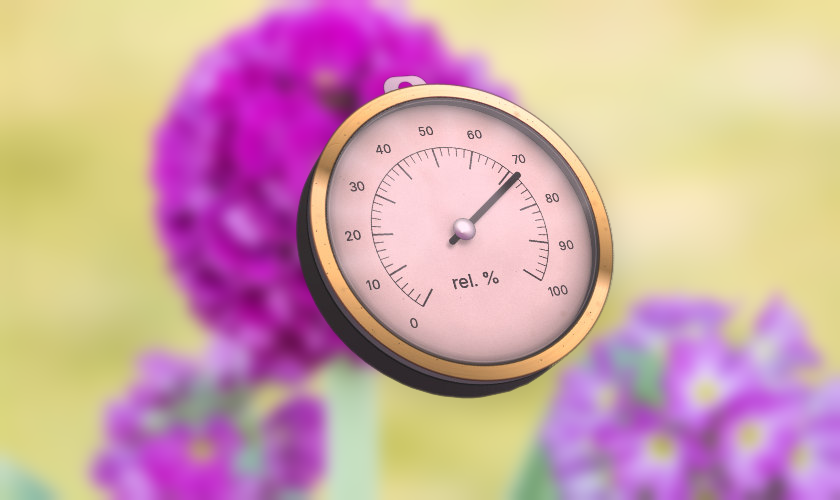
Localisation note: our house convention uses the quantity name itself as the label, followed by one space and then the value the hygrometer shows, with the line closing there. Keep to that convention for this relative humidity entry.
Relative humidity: 72 %
